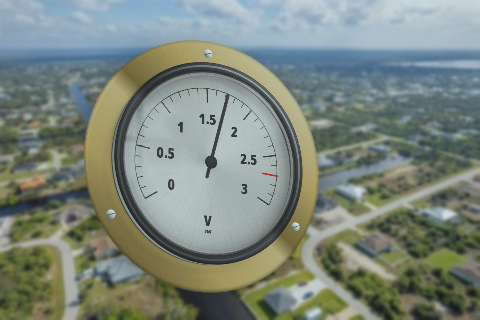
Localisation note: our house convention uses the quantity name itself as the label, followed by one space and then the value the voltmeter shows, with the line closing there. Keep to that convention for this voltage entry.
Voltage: 1.7 V
